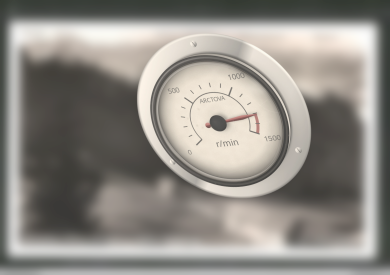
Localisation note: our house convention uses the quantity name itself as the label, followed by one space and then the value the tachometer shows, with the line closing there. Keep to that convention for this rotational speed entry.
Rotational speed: 1300 rpm
